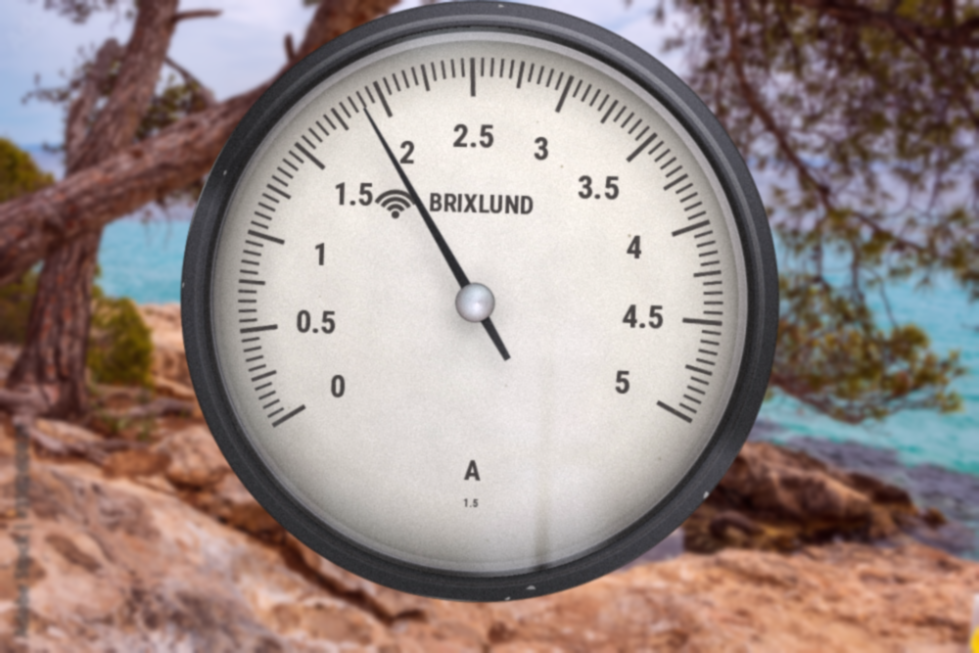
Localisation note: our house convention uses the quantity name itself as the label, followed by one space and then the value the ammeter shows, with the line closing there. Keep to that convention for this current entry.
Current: 1.9 A
